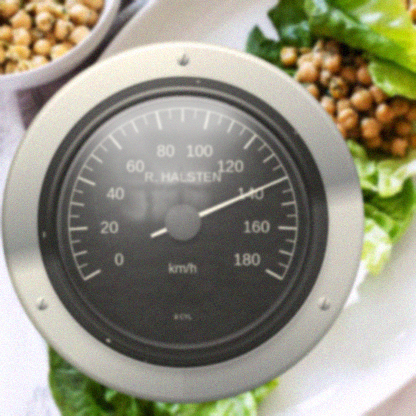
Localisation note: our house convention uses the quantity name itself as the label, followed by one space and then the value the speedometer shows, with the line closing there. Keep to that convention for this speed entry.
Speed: 140 km/h
